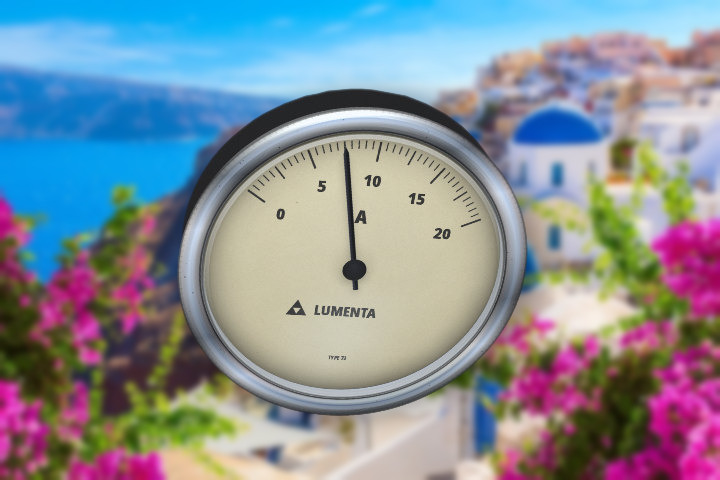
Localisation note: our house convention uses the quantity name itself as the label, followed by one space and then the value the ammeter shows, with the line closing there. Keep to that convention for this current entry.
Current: 7.5 A
